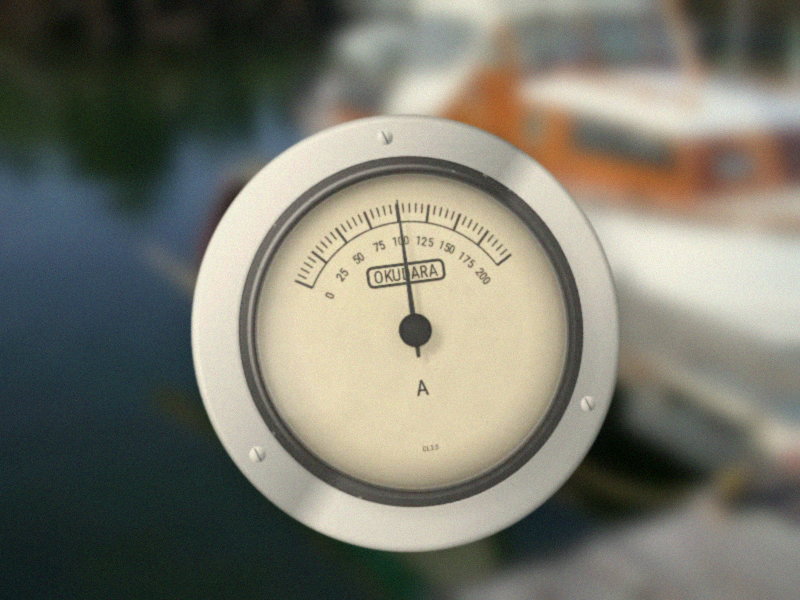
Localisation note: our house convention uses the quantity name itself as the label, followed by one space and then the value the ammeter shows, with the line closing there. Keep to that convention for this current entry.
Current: 100 A
